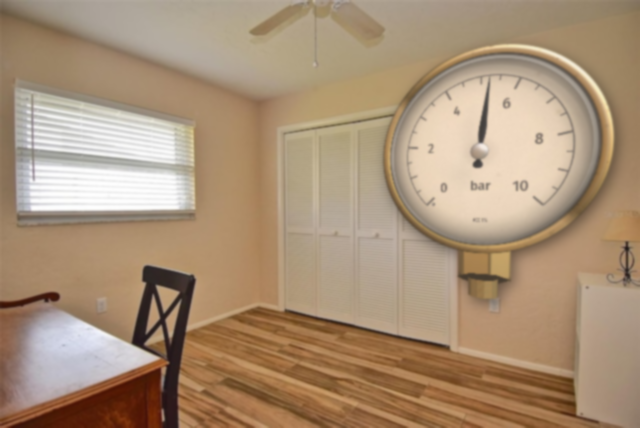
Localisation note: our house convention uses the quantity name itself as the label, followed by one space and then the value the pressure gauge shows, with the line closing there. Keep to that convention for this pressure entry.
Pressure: 5.25 bar
